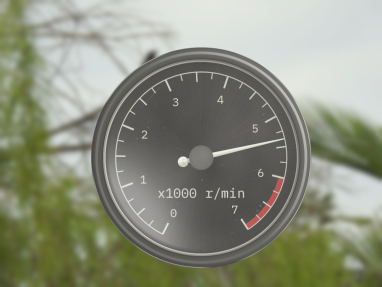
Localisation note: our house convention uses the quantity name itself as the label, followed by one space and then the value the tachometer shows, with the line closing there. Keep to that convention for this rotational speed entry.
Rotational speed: 5375 rpm
